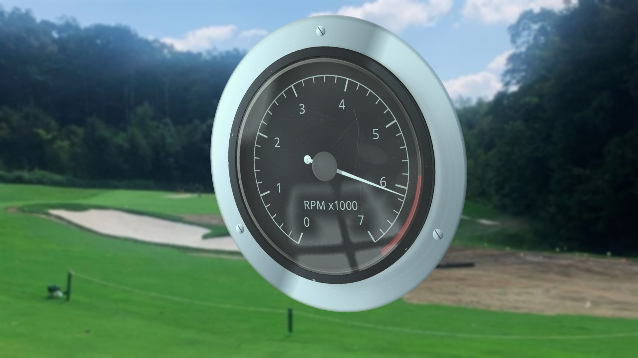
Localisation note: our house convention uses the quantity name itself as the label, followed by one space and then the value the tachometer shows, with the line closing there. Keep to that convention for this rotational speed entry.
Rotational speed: 6100 rpm
